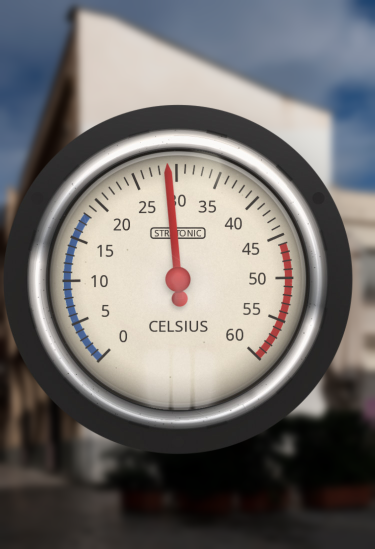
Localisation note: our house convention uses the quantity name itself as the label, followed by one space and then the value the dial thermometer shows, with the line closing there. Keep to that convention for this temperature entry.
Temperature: 29 °C
